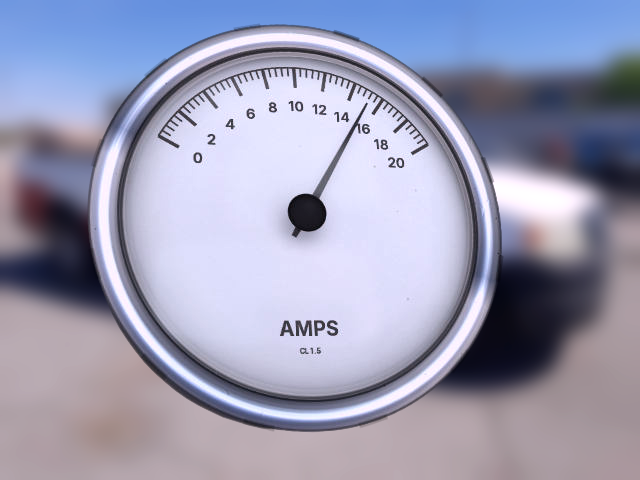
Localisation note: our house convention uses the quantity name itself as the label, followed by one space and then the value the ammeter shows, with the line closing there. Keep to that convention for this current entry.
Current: 15.2 A
